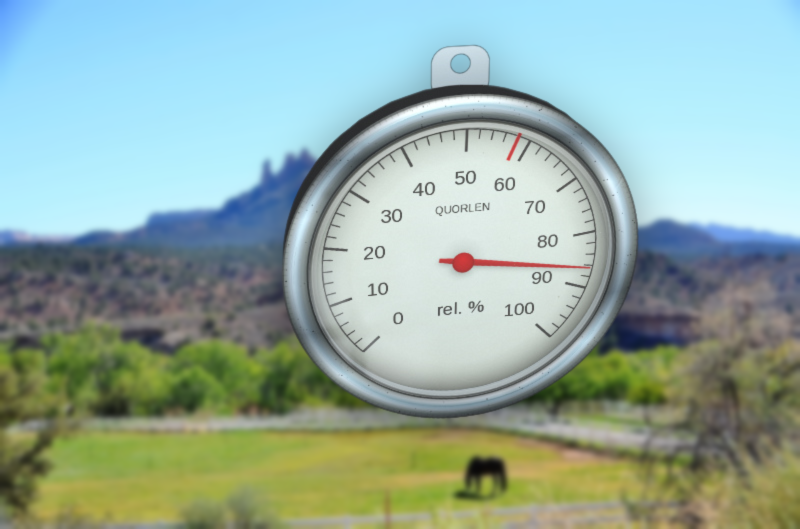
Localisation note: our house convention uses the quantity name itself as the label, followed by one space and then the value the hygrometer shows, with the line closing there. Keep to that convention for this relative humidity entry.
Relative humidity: 86 %
